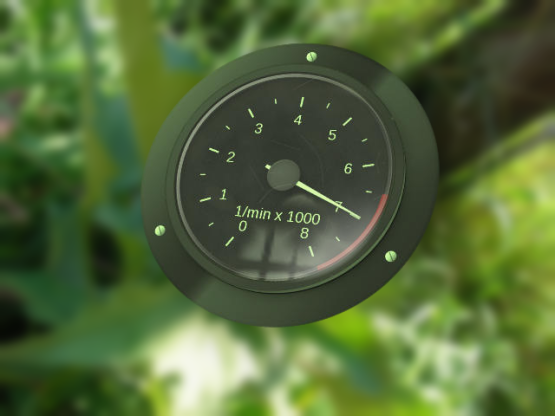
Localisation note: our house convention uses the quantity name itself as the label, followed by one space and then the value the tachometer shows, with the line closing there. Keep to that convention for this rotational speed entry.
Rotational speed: 7000 rpm
